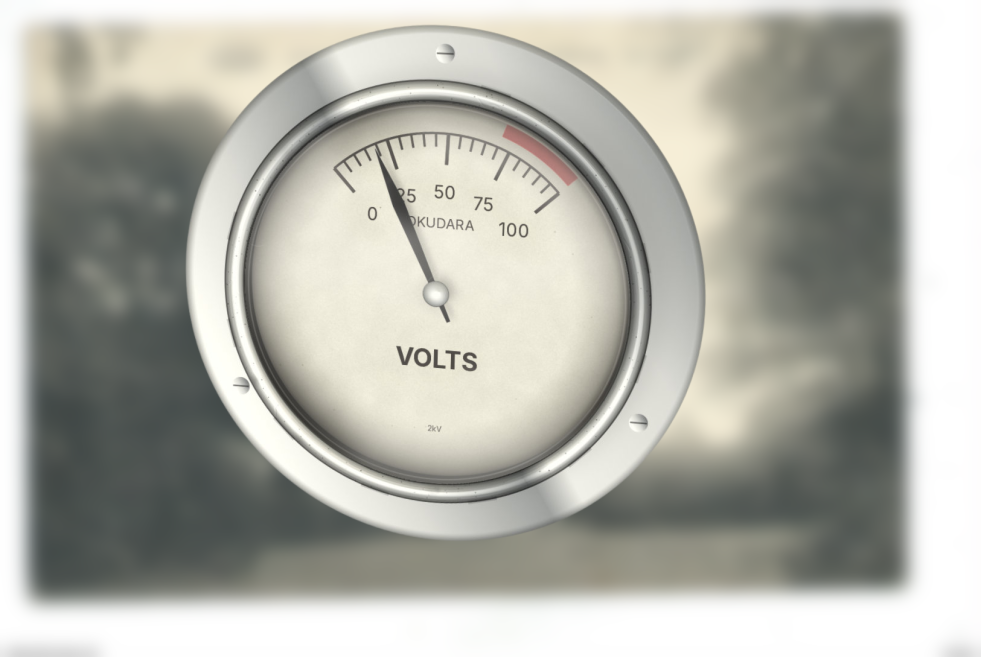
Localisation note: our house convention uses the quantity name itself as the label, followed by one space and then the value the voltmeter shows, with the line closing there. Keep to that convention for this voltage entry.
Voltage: 20 V
